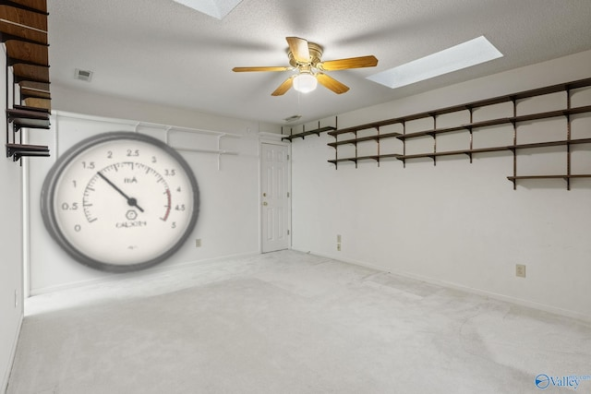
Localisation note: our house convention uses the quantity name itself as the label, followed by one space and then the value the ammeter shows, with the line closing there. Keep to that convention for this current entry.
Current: 1.5 mA
